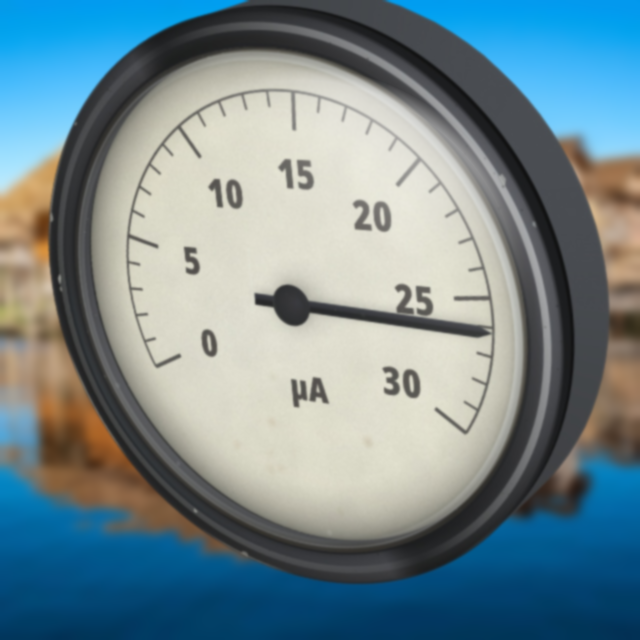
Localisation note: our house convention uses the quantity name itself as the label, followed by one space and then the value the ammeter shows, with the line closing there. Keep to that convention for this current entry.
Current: 26 µA
